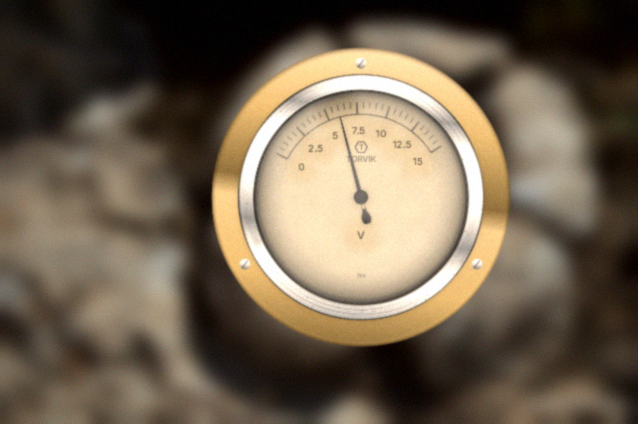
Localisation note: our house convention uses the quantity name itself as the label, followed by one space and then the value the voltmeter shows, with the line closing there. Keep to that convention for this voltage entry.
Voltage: 6 V
